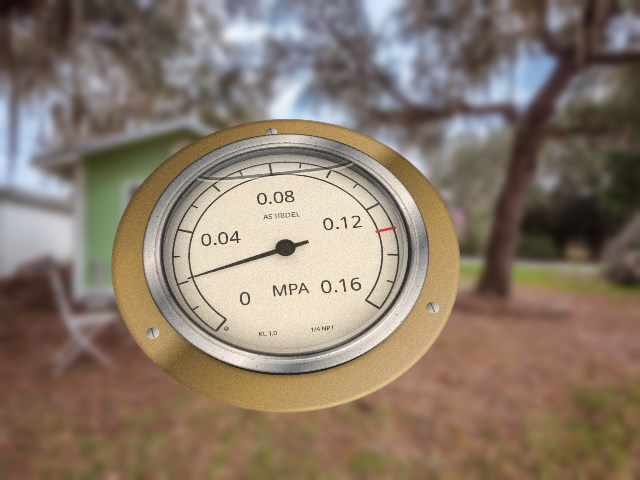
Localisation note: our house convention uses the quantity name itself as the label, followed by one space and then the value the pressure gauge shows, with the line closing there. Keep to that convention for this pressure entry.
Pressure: 0.02 MPa
